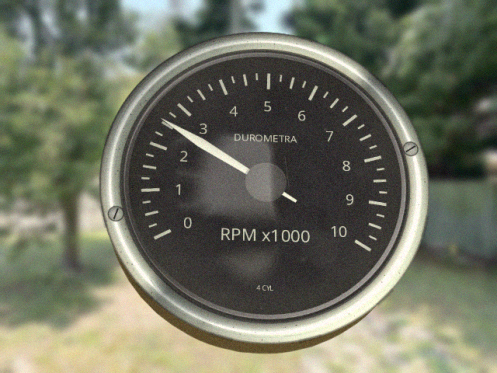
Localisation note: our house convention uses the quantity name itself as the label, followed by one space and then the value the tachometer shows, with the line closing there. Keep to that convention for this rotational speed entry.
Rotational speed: 2500 rpm
